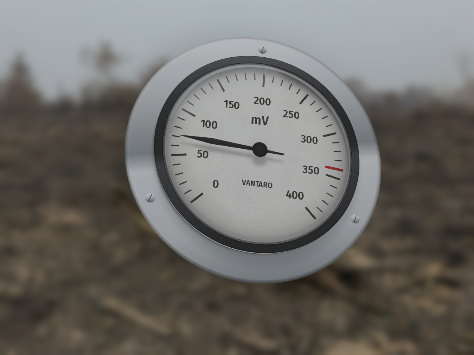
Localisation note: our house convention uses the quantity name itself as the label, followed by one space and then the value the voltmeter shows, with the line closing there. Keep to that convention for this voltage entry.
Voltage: 70 mV
